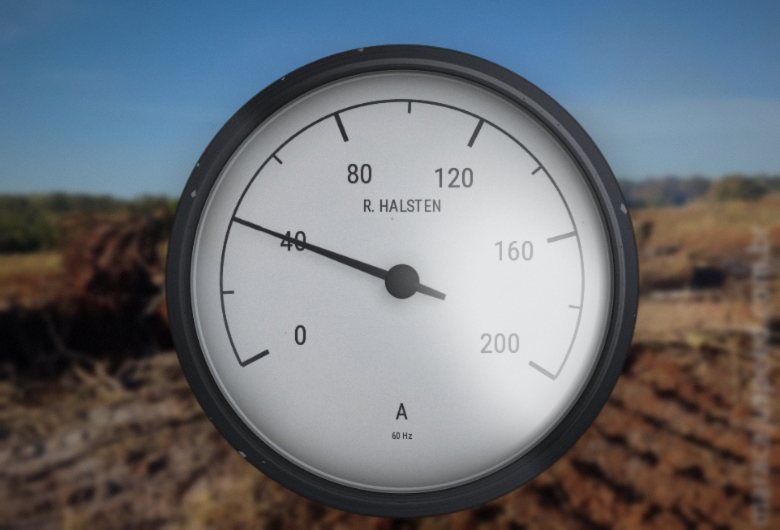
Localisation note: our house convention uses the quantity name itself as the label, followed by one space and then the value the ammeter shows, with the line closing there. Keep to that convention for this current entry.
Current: 40 A
